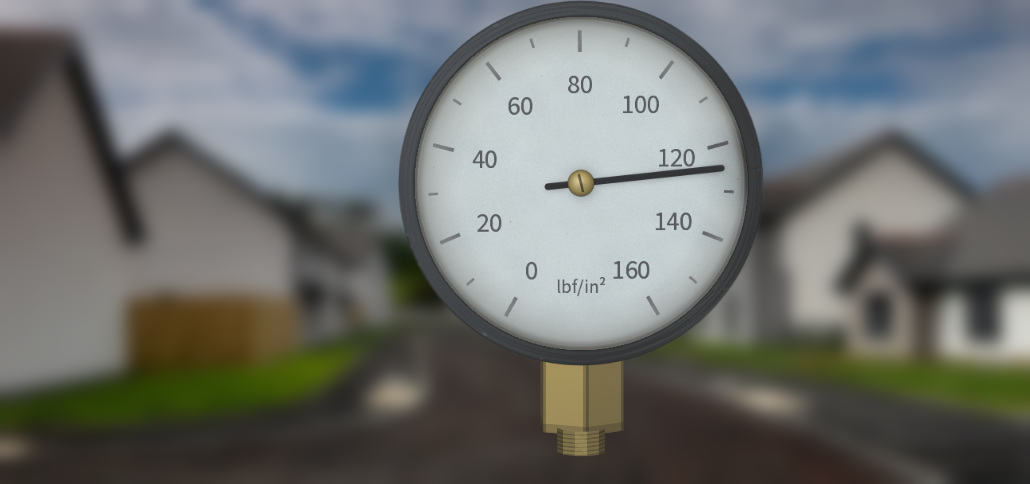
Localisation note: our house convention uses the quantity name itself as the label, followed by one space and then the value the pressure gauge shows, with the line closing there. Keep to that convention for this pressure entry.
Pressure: 125 psi
